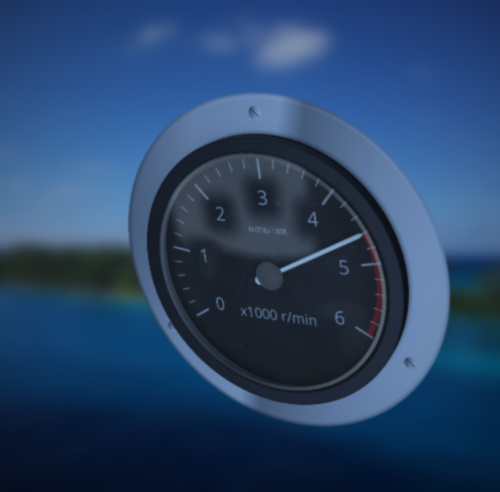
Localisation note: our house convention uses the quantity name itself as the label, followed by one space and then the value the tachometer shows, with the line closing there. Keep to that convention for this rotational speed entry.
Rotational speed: 4600 rpm
